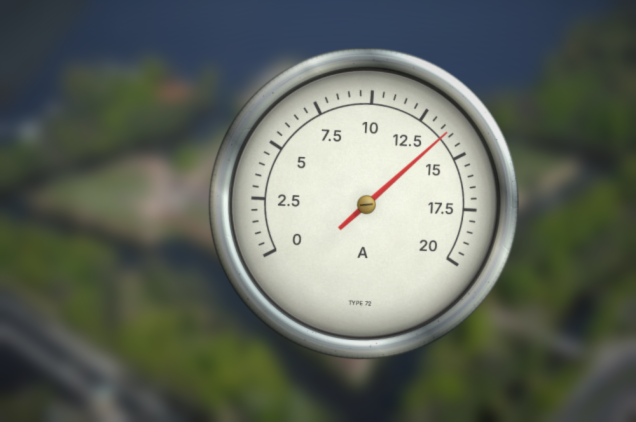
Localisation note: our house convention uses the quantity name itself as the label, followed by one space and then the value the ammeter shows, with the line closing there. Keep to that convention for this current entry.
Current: 13.75 A
